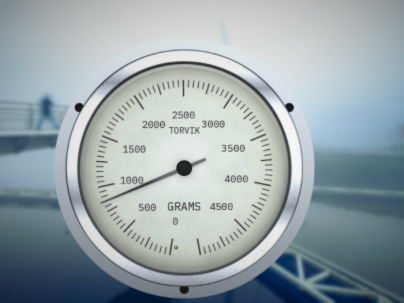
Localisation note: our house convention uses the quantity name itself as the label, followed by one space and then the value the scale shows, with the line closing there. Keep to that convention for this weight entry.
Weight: 850 g
